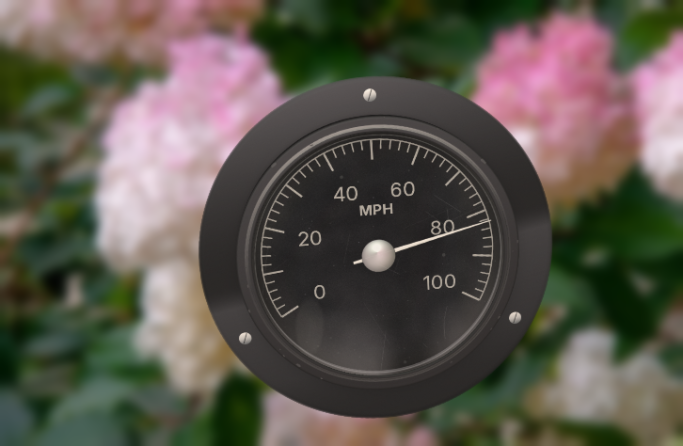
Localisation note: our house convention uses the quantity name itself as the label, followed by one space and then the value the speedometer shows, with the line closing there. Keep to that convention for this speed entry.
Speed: 82 mph
